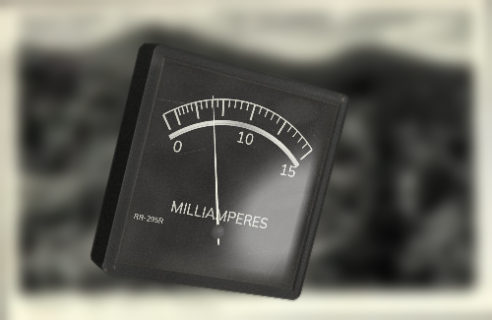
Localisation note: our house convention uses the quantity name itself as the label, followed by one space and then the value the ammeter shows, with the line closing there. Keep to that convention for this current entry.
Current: 6.5 mA
